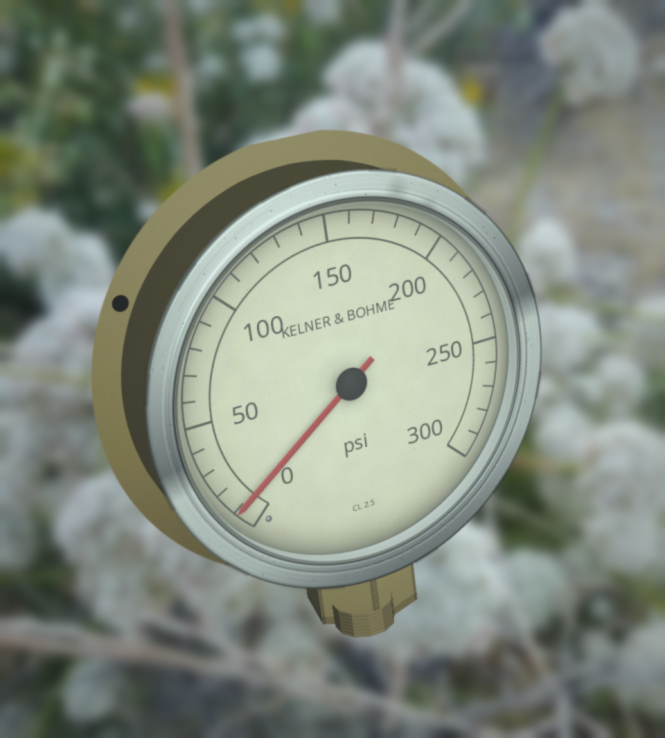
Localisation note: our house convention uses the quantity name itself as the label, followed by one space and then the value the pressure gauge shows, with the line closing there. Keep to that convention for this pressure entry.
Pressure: 10 psi
